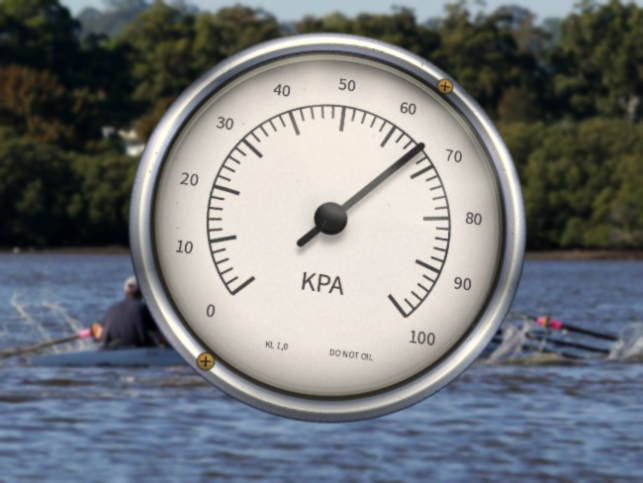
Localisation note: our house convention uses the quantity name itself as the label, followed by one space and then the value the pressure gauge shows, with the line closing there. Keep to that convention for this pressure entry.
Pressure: 66 kPa
